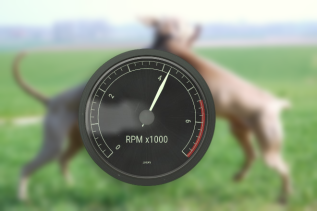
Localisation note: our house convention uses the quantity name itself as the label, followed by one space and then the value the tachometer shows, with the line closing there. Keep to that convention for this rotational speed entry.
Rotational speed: 4200 rpm
